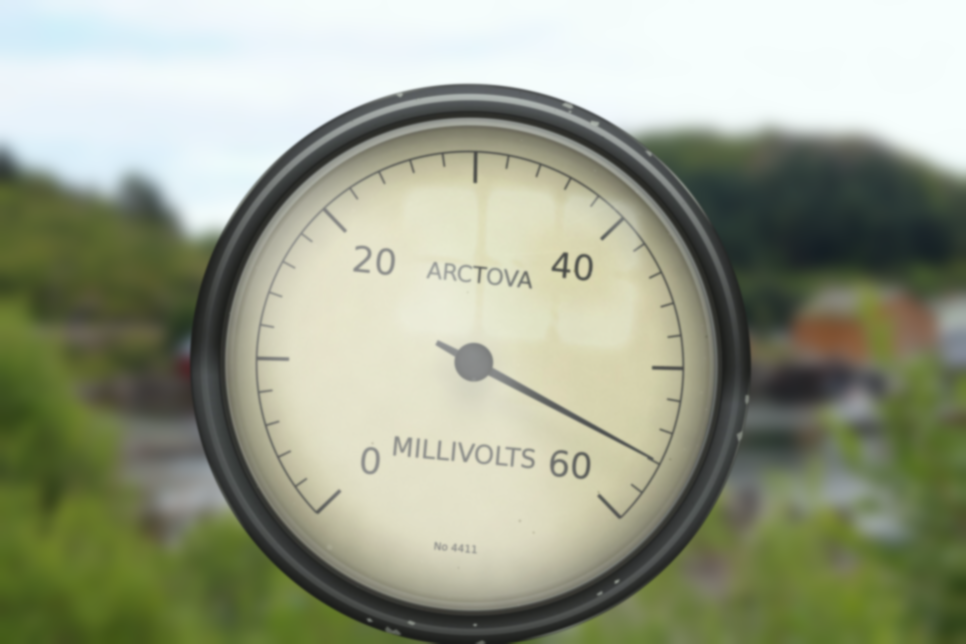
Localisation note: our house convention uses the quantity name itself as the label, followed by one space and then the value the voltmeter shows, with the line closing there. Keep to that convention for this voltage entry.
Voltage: 56 mV
